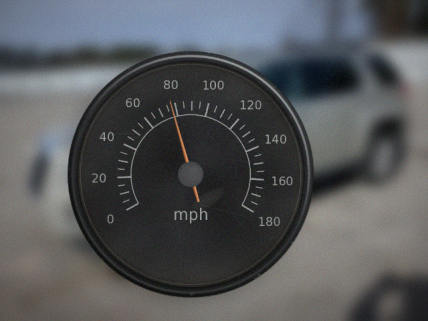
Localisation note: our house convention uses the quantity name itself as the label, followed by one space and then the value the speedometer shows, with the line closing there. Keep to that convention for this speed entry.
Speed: 77.5 mph
